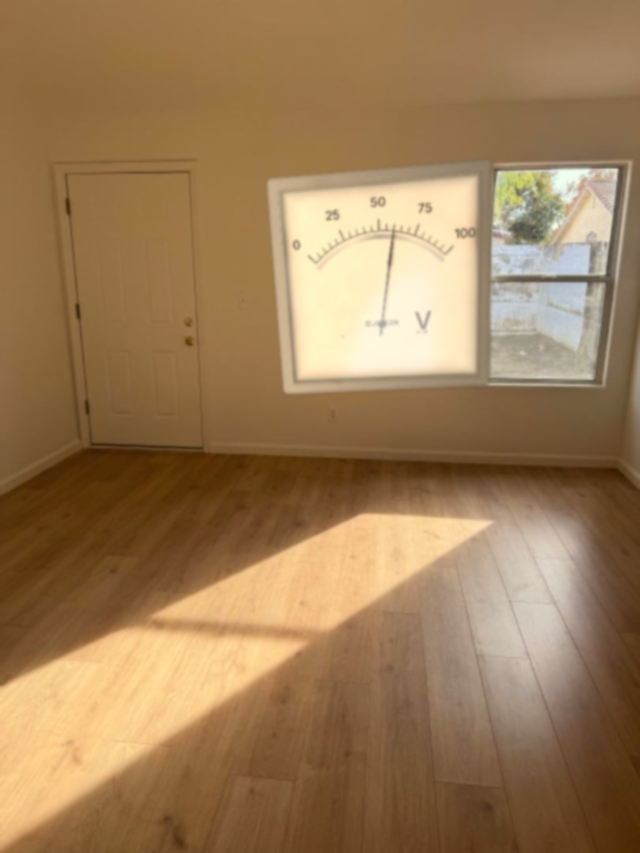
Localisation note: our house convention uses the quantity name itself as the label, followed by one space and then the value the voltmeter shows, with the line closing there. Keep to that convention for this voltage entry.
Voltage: 60 V
